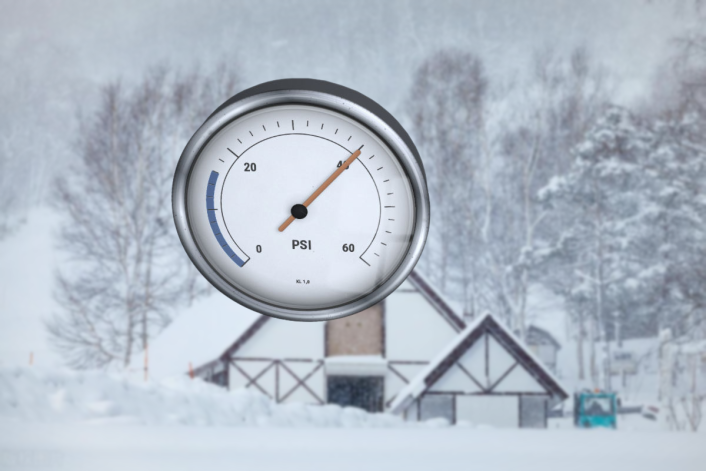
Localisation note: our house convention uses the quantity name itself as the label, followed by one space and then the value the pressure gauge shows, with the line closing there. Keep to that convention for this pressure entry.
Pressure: 40 psi
